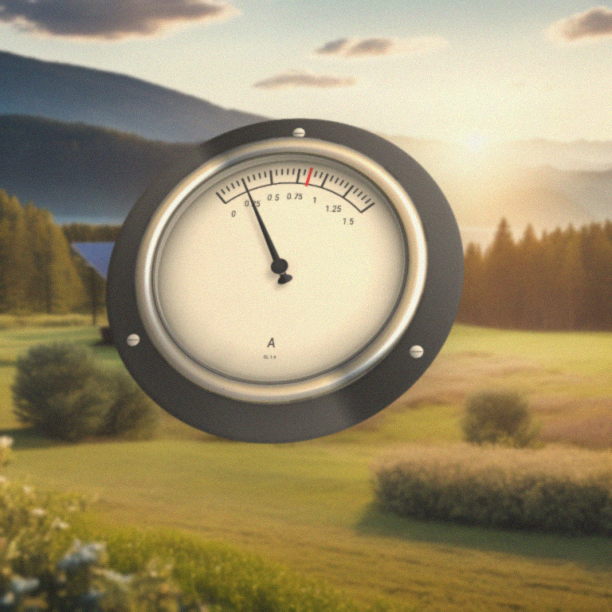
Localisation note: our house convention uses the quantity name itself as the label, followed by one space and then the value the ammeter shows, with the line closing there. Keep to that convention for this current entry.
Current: 0.25 A
